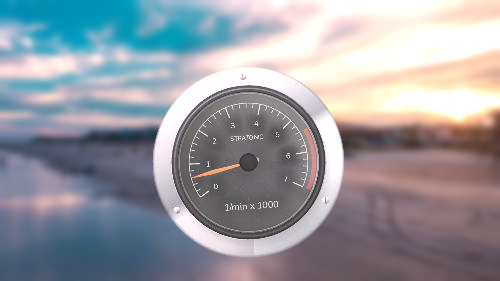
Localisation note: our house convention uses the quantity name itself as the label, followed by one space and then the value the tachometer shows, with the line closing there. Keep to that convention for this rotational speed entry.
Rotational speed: 600 rpm
